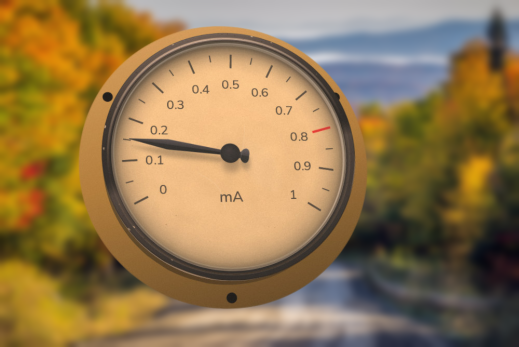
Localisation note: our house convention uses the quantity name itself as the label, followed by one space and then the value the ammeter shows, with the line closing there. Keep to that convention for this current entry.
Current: 0.15 mA
